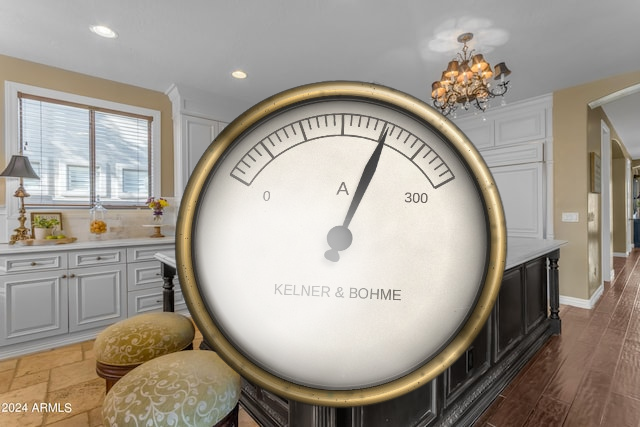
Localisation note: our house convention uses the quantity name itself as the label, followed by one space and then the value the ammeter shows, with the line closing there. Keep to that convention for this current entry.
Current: 205 A
